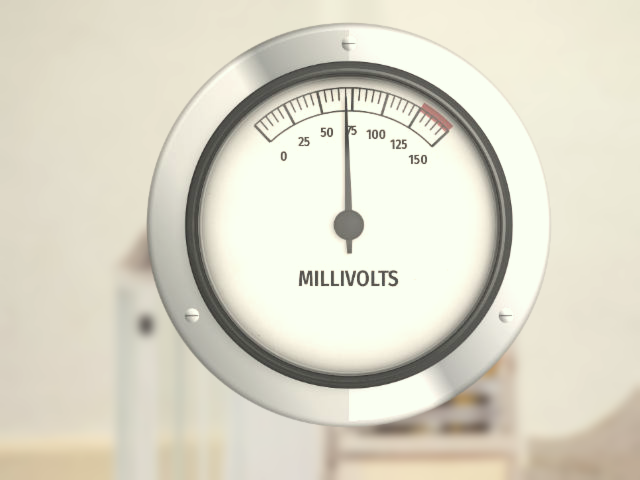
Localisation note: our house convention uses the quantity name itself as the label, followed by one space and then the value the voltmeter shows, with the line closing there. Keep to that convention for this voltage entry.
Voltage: 70 mV
